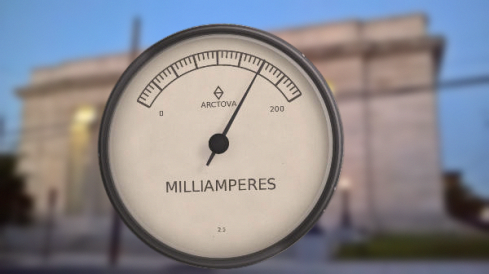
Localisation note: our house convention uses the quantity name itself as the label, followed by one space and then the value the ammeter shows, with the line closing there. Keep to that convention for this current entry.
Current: 150 mA
